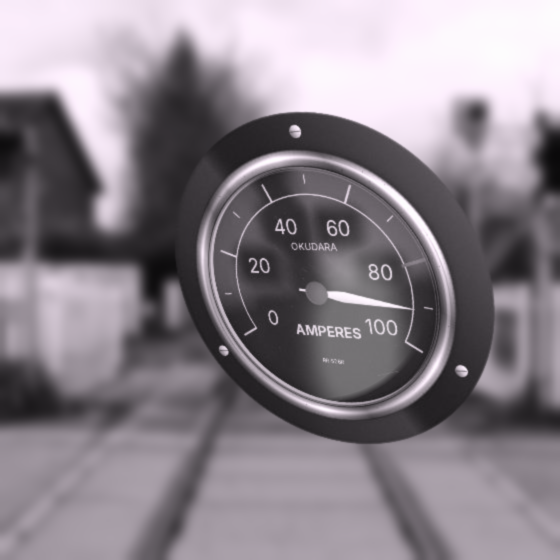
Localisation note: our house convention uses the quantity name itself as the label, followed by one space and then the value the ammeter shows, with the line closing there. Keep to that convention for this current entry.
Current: 90 A
